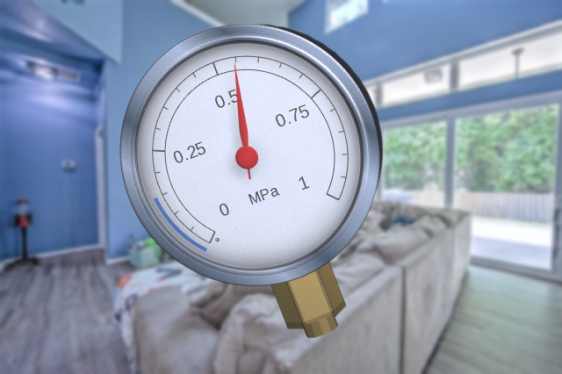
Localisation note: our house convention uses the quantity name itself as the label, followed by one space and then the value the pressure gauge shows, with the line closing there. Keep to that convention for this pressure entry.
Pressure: 0.55 MPa
